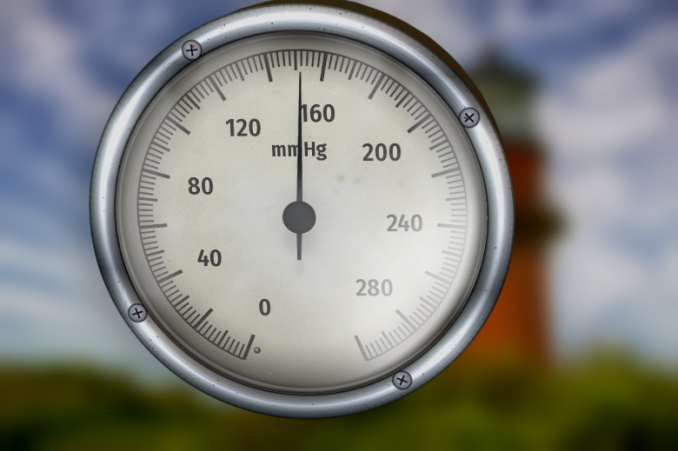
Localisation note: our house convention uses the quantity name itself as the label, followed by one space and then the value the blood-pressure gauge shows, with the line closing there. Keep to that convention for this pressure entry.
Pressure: 152 mmHg
